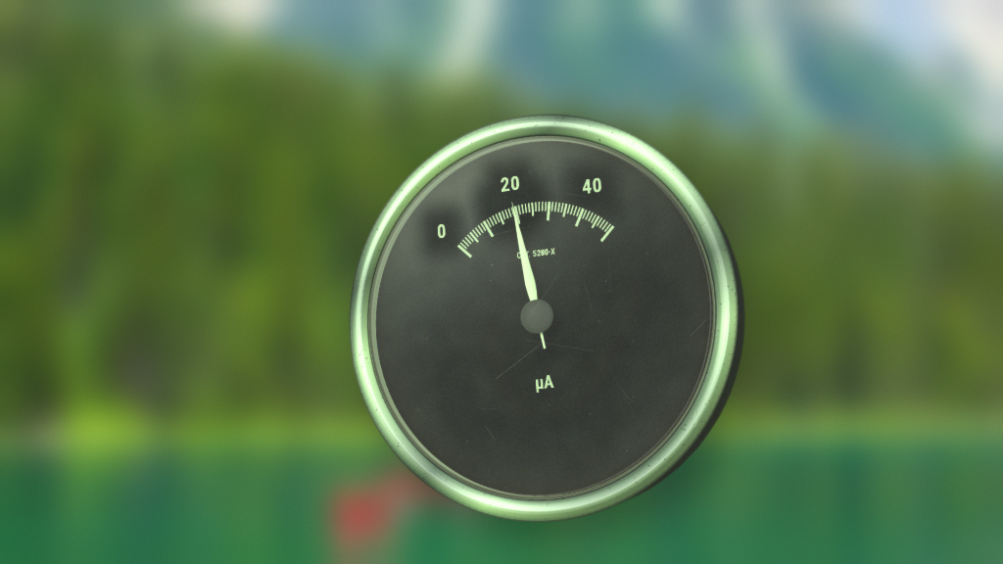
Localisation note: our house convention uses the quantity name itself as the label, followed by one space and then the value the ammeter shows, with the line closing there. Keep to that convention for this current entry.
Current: 20 µA
